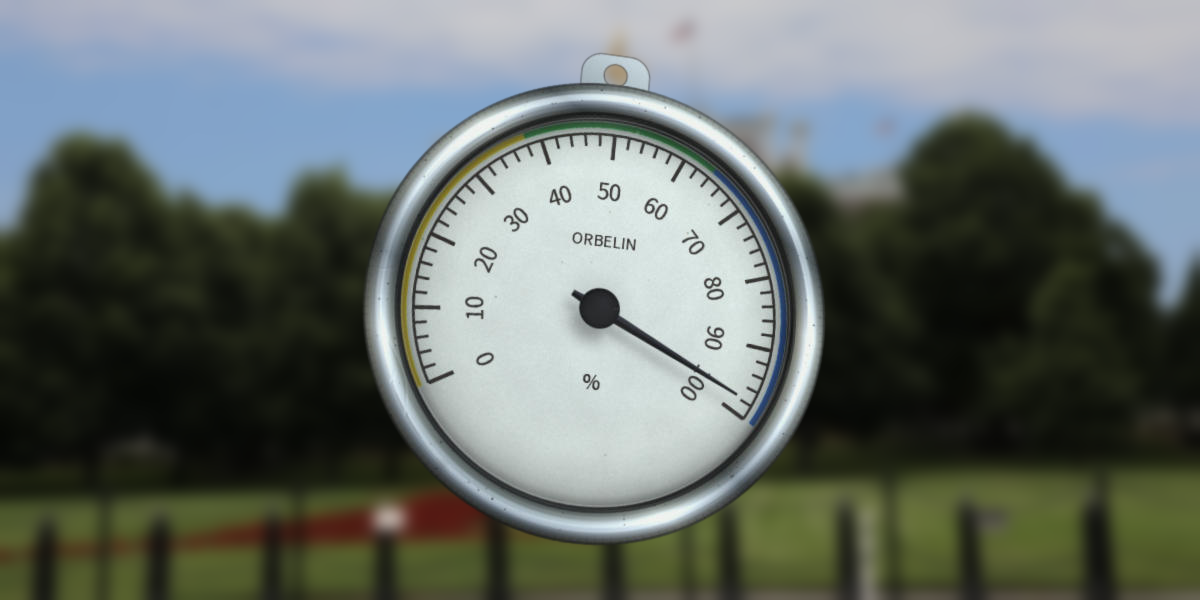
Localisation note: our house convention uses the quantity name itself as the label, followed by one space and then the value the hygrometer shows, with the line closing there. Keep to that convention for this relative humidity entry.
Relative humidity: 98 %
